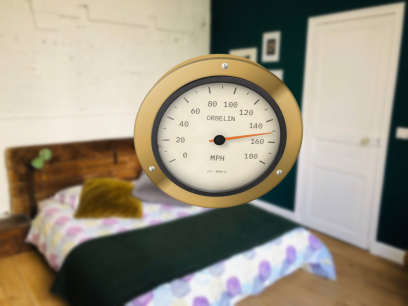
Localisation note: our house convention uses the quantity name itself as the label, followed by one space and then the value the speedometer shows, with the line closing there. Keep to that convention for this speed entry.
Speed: 150 mph
